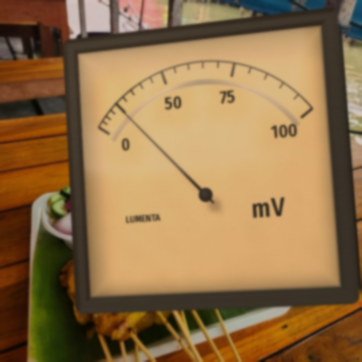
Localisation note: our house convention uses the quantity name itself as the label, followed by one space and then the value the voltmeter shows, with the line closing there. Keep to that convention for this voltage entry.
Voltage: 25 mV
